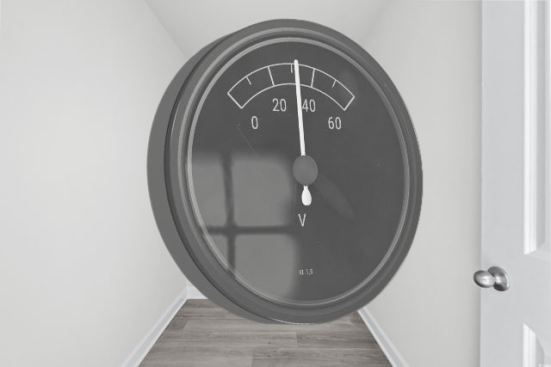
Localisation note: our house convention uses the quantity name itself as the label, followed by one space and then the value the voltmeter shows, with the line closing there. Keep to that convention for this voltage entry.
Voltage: 30 V
